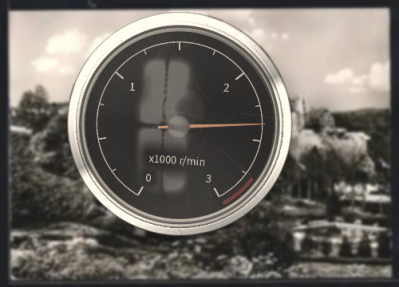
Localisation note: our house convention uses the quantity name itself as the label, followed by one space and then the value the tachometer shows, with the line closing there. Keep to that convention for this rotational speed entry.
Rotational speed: 2375 rpm
